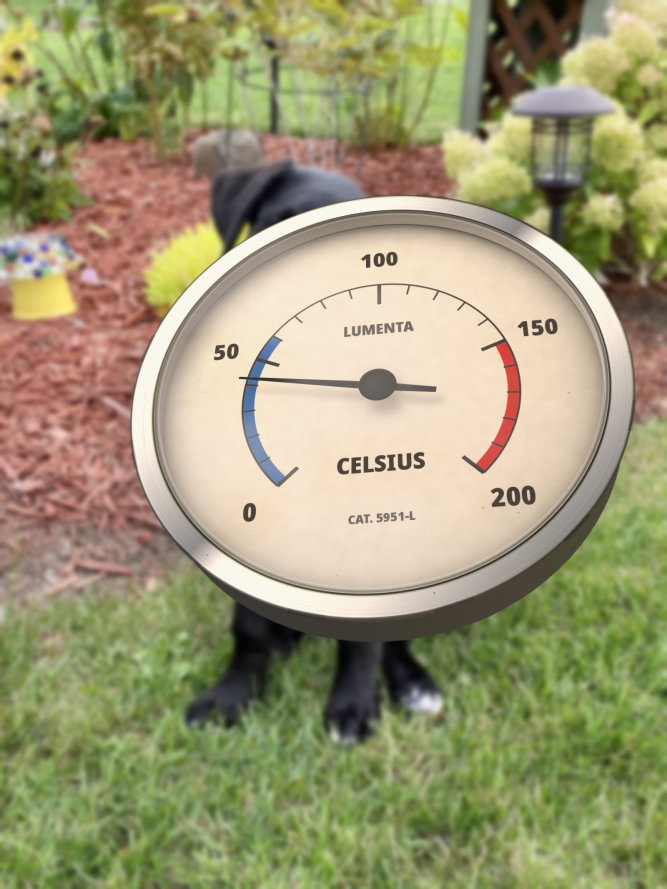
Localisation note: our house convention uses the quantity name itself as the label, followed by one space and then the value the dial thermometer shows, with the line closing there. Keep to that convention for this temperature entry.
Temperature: 40 °C
